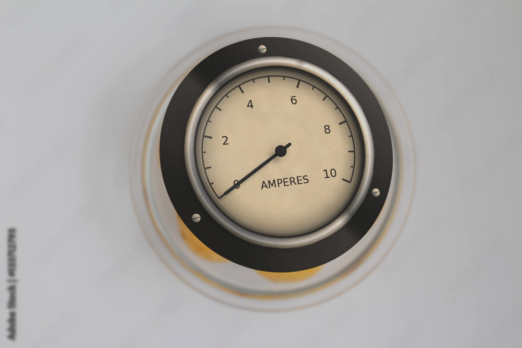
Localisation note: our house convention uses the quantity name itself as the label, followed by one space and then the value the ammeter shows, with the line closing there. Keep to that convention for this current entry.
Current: 0 A
